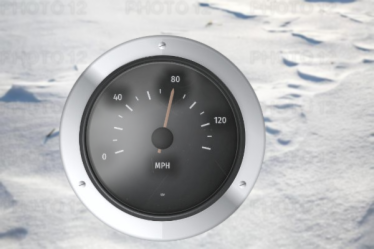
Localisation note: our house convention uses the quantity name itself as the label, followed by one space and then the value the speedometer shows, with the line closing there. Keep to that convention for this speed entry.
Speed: 80 mph
